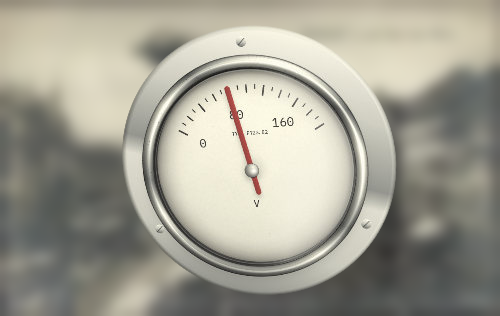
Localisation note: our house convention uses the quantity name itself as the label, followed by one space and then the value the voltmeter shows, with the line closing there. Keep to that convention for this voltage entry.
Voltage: 80 V
